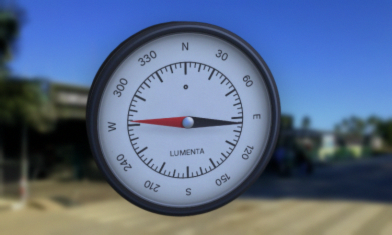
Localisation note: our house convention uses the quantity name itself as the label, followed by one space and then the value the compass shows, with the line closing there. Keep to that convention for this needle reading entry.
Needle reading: 275 °
